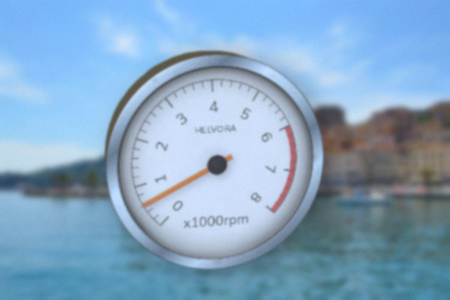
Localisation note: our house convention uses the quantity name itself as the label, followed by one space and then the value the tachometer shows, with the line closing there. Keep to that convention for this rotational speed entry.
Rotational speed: 600 rpm
